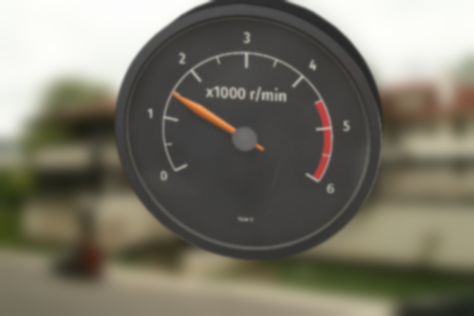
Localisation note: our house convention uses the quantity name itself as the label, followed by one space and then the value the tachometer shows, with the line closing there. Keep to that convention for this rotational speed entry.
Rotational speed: 1500 rpm
